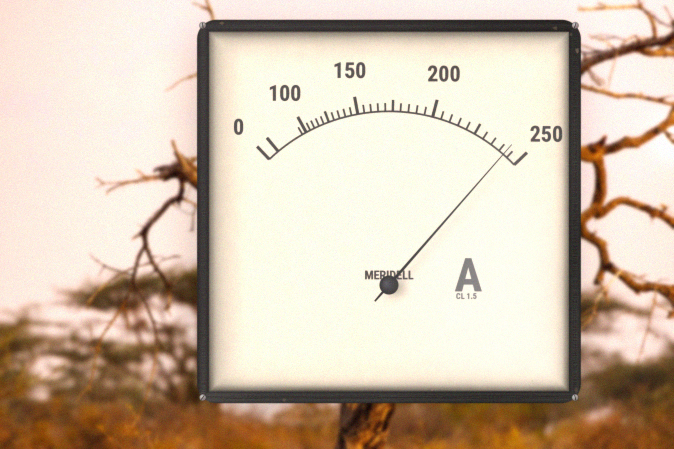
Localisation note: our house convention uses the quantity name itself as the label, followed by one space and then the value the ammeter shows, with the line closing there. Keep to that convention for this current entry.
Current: 242.5 A
